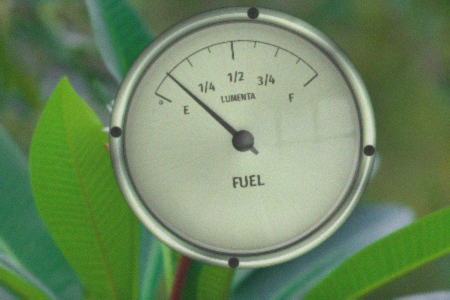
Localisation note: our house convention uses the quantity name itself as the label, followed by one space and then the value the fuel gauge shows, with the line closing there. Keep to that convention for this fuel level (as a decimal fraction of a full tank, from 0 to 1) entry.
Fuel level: 0.125
